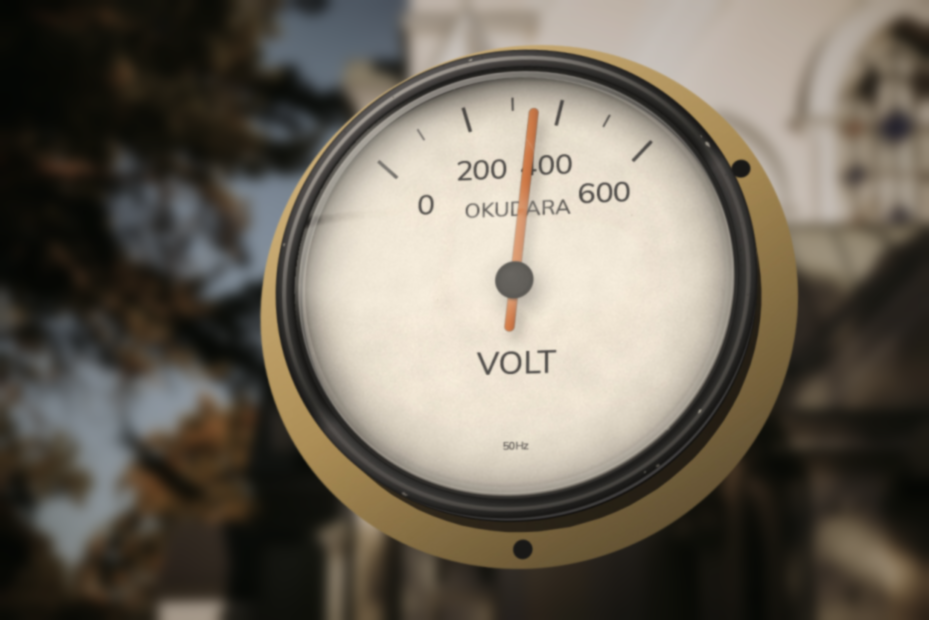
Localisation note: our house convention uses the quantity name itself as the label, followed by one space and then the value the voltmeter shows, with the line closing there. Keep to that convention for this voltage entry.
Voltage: 350 V
